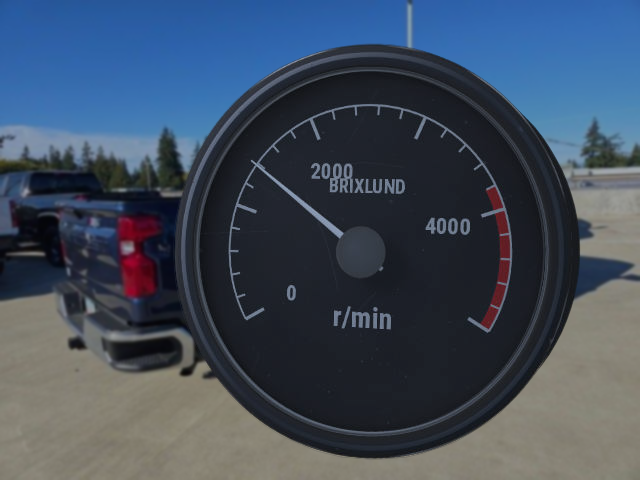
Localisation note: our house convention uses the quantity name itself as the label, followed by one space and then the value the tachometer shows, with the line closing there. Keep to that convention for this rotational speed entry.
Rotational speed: 1400 rpm
